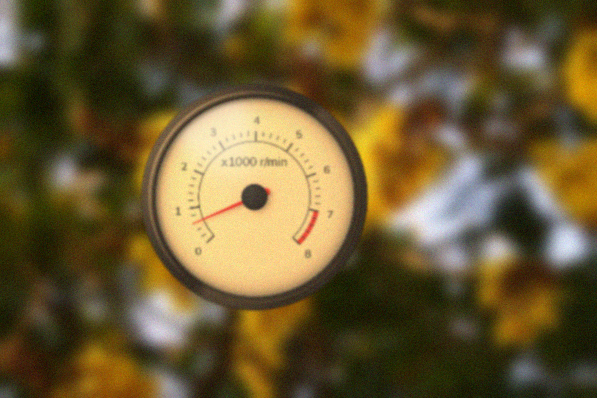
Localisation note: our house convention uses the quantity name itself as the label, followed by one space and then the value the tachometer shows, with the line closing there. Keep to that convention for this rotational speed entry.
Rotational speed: 600 rpm
